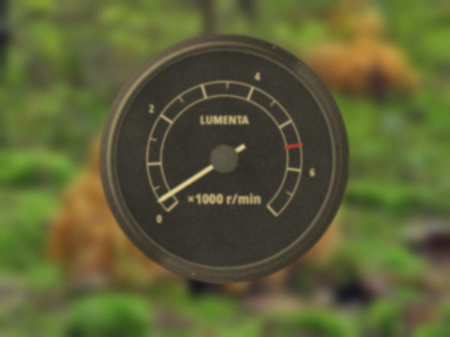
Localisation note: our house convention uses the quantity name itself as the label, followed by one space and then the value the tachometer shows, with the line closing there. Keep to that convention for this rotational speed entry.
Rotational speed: 250 rpm
